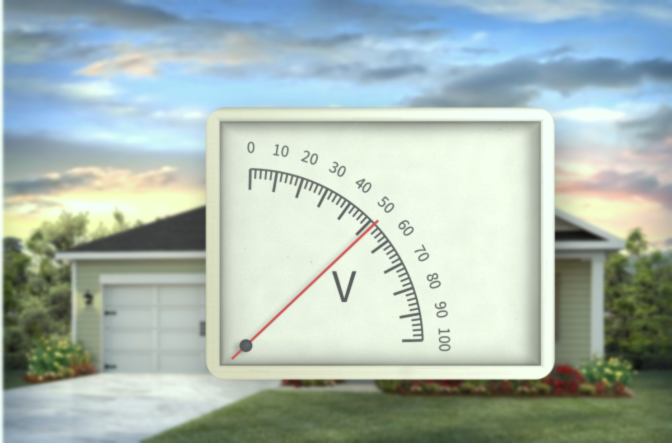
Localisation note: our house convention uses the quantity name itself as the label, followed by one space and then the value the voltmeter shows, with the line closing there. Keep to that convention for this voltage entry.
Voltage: 52 V
